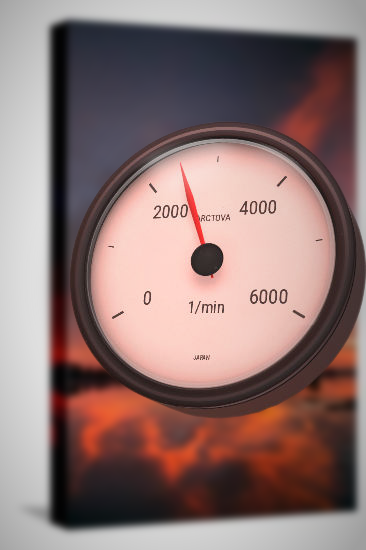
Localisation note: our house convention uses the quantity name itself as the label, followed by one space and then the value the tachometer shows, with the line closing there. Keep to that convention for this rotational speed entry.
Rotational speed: 2500 rpm
